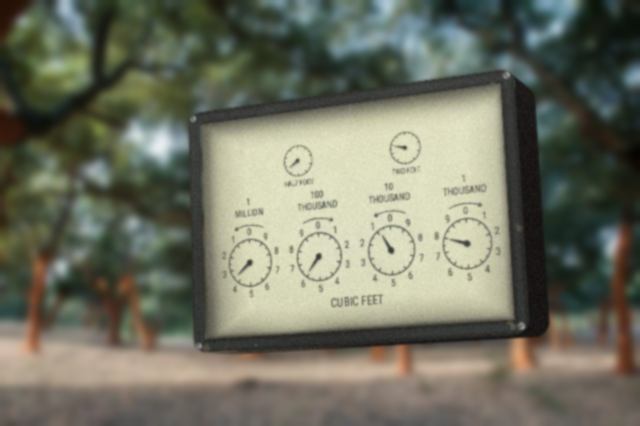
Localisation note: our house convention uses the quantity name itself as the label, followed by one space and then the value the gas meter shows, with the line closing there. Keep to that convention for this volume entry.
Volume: 360800 ft³
